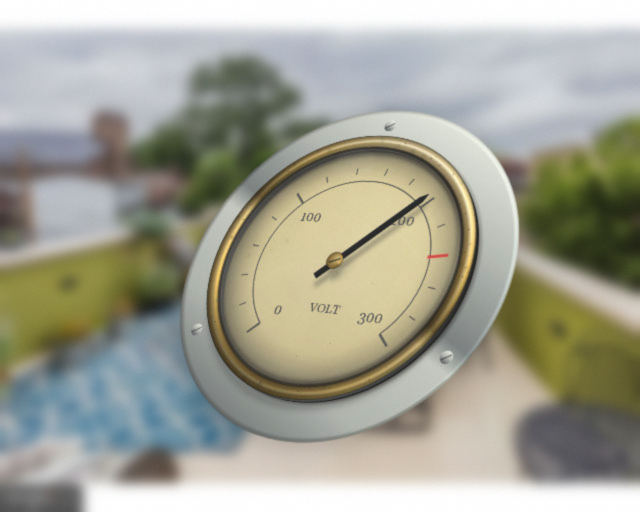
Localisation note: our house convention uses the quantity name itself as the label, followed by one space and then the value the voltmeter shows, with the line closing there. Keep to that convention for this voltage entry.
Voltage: 200 V
